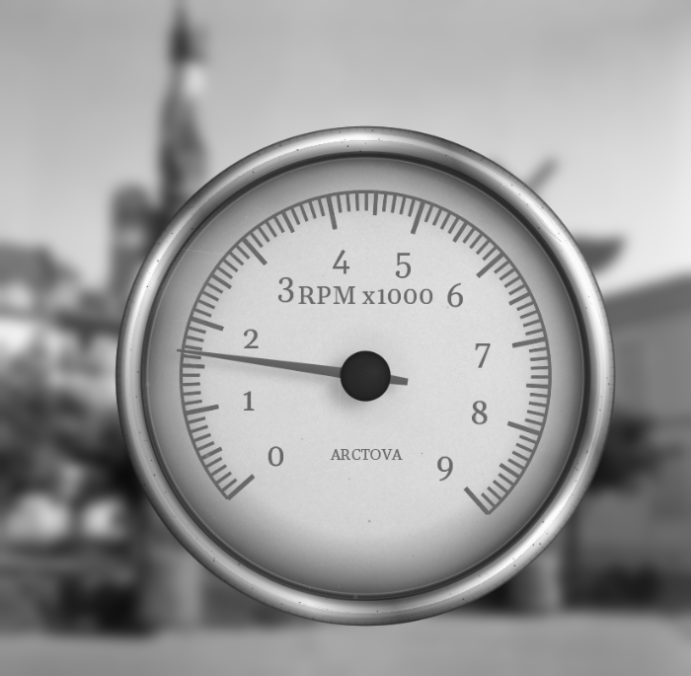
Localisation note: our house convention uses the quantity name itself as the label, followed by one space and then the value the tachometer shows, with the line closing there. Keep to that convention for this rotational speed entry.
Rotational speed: 1650 rpm
